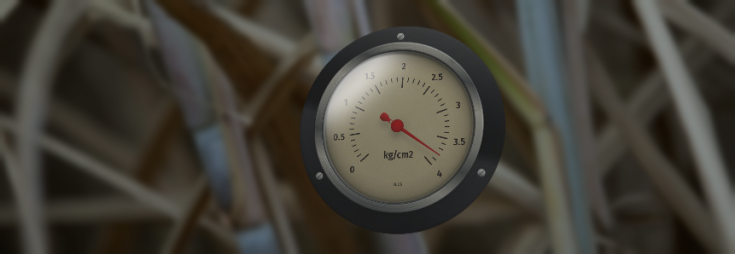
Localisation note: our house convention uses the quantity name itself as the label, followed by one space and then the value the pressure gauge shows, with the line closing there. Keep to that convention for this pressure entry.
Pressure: 3.8 kg/cm²
